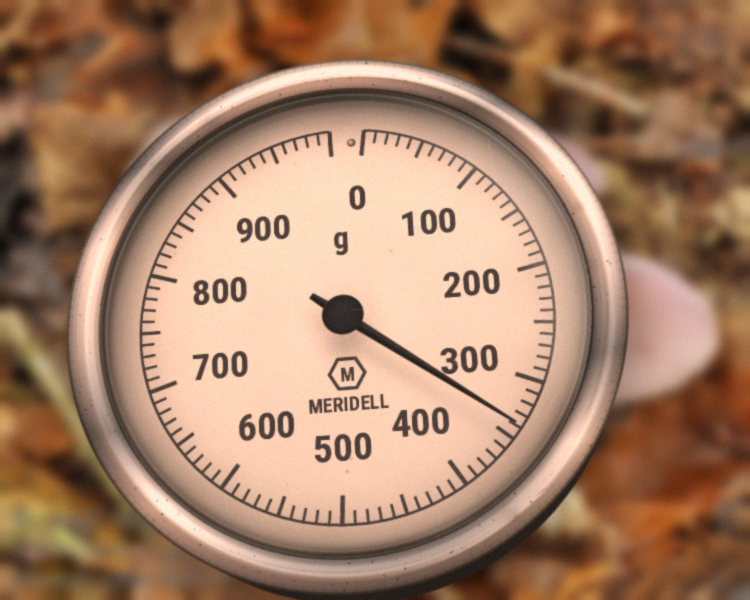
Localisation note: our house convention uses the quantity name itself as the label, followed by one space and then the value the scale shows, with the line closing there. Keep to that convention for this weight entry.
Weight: 340 g
